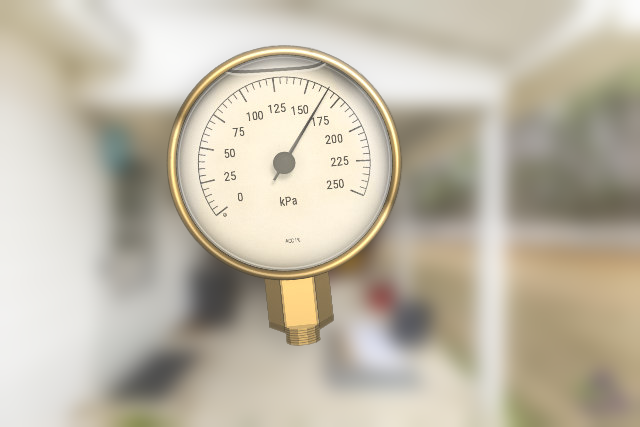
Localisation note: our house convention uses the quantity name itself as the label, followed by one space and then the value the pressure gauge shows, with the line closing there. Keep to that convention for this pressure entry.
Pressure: 165 kPa
